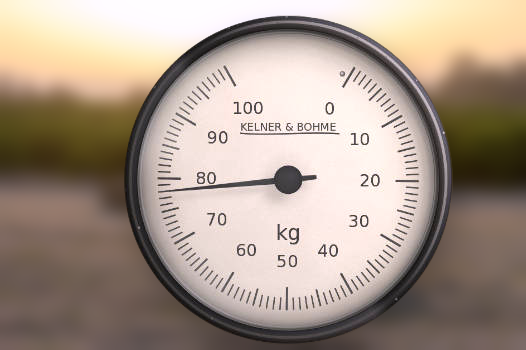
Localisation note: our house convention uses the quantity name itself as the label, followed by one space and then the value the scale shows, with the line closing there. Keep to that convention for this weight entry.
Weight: 78 kg
